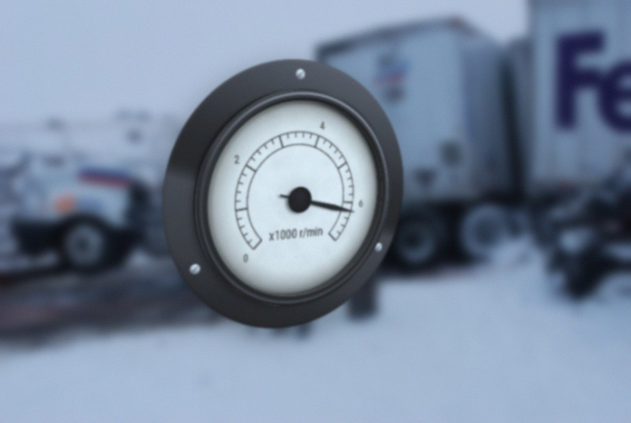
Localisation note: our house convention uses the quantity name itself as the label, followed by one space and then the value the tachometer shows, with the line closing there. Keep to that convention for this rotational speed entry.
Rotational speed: 6200 rpm
